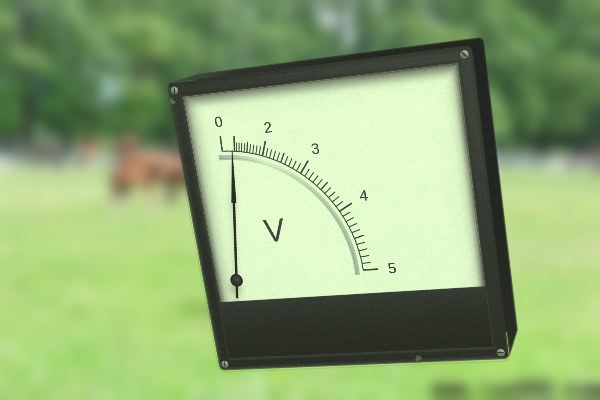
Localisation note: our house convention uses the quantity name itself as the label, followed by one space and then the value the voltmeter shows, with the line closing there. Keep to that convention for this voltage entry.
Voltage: 1 V
